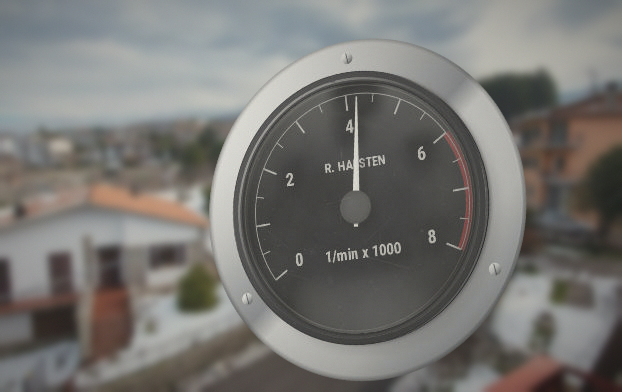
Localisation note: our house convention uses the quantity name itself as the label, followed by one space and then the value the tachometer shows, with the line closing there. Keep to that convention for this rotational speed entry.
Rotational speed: 4250 rpm
